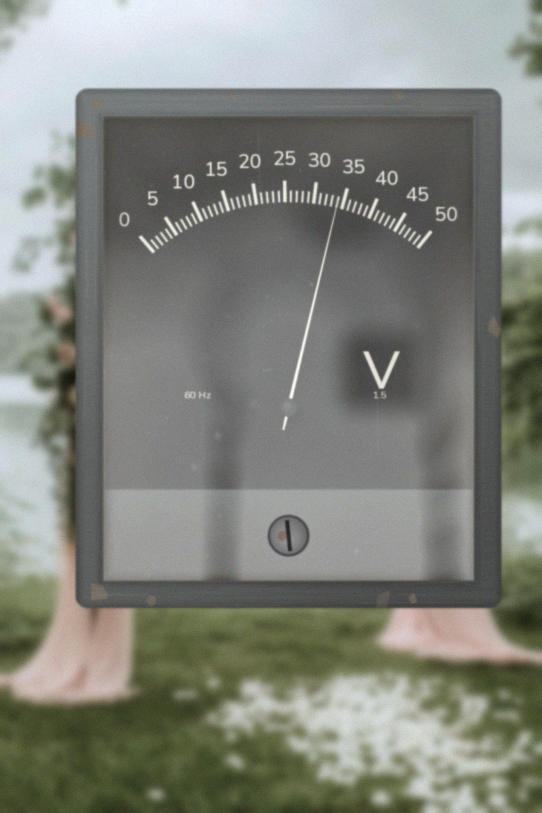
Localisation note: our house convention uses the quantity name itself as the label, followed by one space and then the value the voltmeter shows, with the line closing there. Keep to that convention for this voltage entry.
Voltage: 34 V
